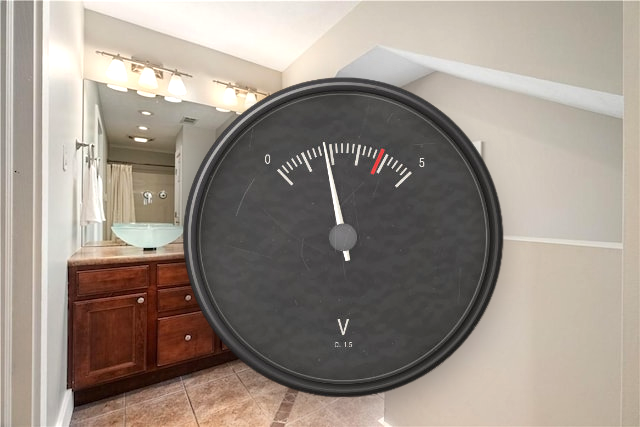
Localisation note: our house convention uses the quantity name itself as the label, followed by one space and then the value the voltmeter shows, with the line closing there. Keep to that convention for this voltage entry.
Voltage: 1.8 V
